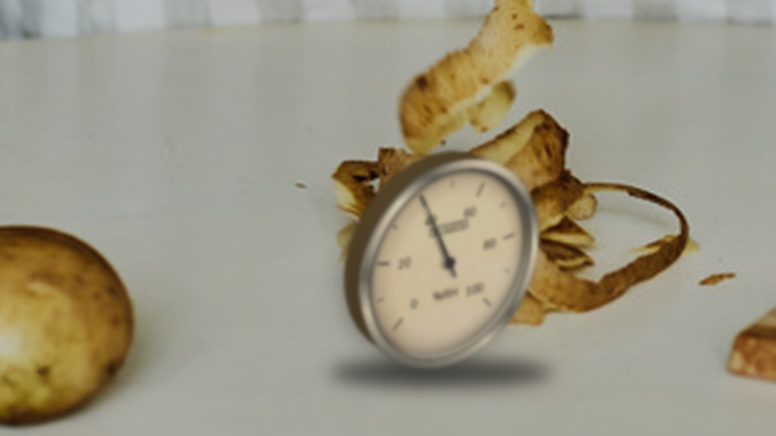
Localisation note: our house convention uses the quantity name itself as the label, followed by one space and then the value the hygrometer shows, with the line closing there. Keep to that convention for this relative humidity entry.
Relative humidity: 40 %
